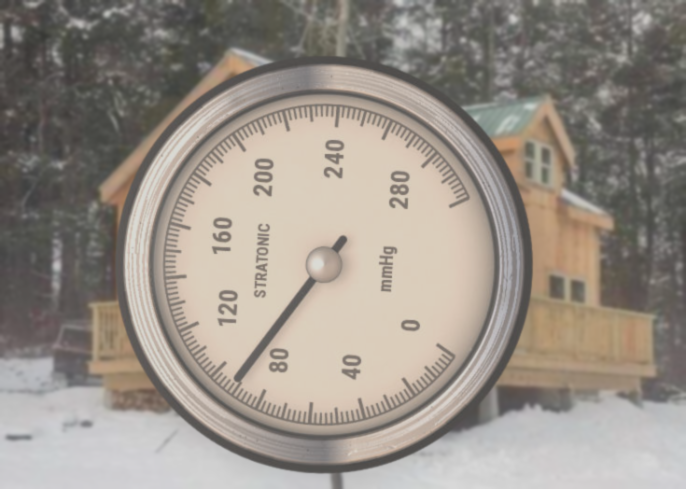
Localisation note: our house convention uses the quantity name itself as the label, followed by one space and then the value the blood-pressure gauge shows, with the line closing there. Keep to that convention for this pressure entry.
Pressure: 92 mmHg
